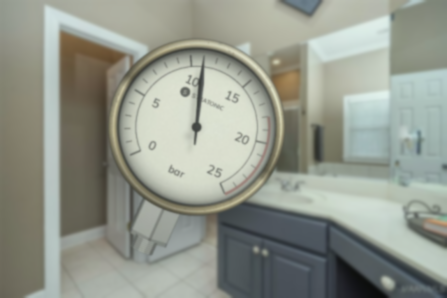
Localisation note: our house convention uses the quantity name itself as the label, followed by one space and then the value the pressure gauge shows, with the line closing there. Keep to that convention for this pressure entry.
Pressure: 11 bar
